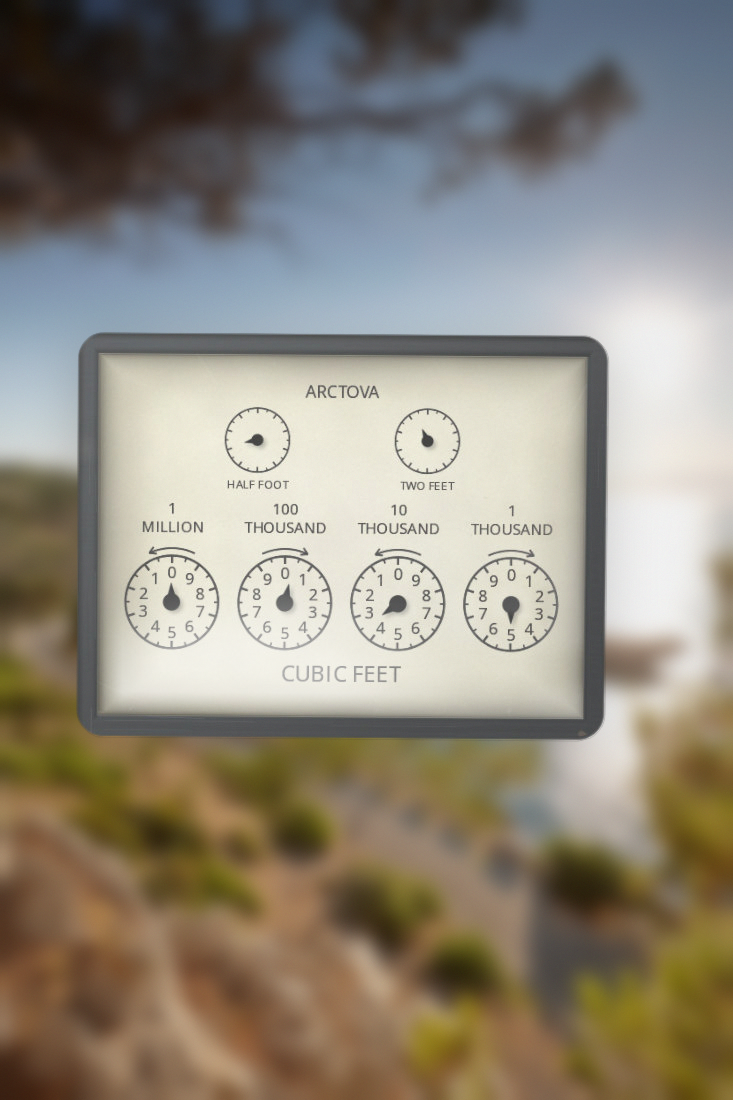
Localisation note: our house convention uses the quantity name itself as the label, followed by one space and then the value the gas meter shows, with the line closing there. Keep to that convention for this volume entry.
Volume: 3500 ft³
